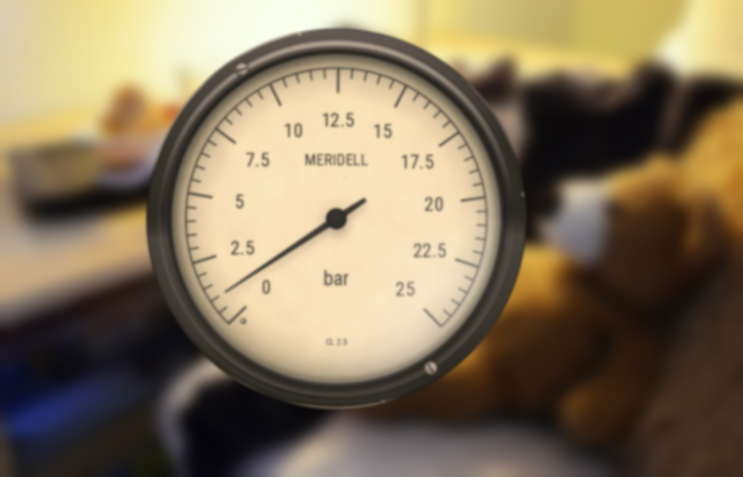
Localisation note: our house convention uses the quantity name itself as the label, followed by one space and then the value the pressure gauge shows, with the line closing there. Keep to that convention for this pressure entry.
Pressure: 1 bar
